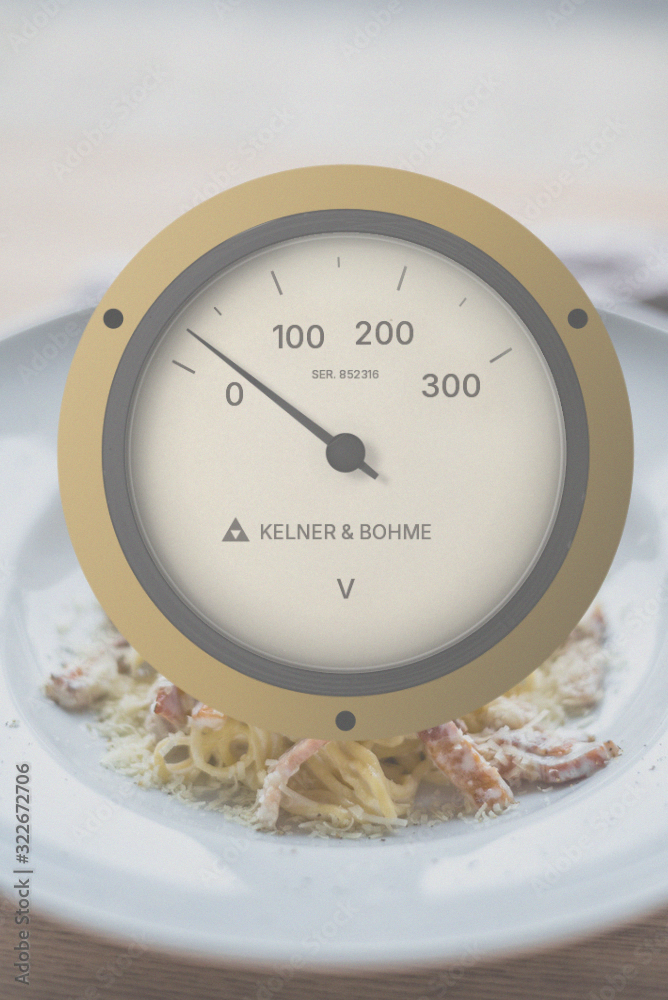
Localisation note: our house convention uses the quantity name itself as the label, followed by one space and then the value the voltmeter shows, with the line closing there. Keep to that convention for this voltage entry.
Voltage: 25 V
